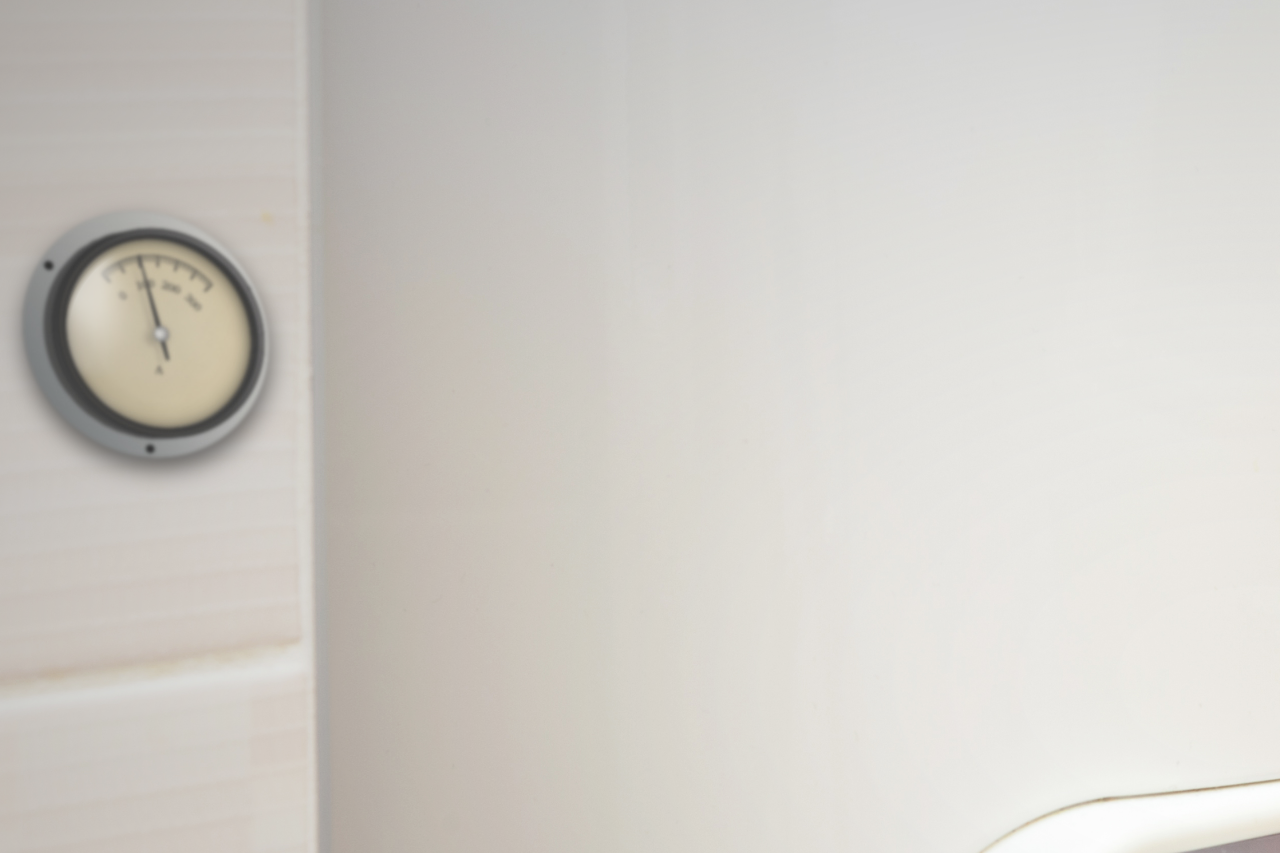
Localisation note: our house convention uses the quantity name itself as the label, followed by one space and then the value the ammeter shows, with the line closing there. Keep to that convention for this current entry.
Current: 100 A
